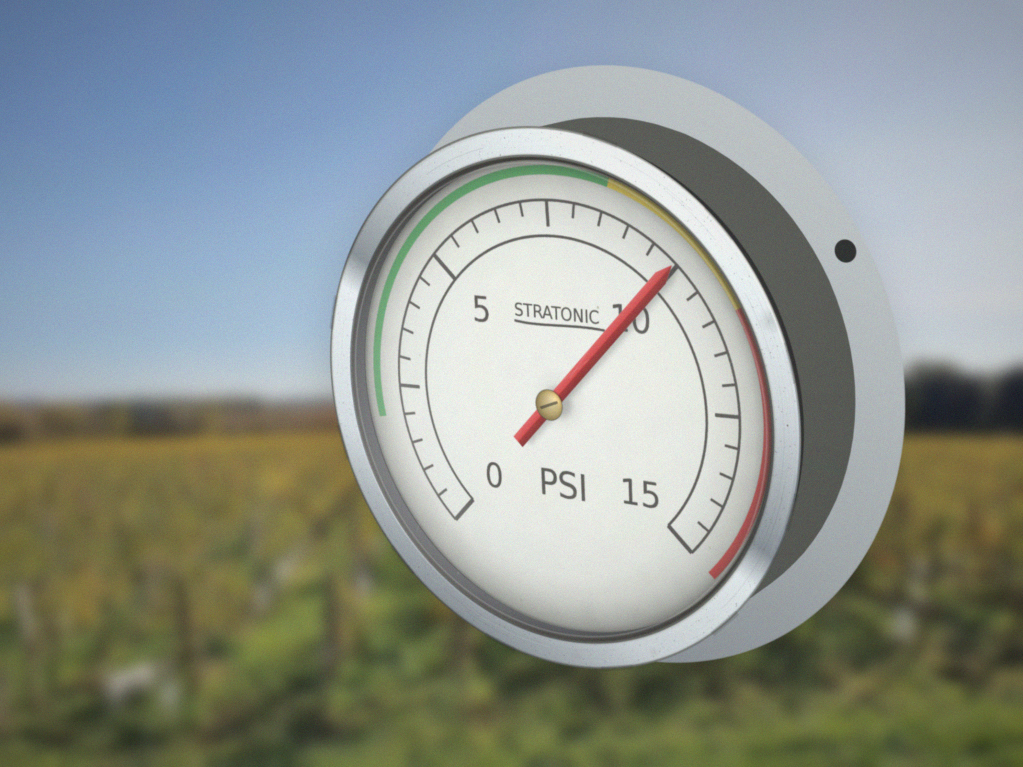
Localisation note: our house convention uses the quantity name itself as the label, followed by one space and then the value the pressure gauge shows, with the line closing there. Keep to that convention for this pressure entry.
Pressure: 10 psi
